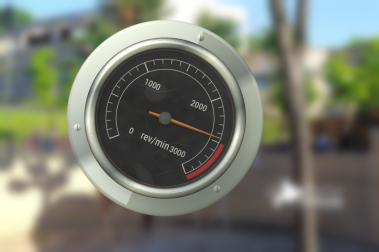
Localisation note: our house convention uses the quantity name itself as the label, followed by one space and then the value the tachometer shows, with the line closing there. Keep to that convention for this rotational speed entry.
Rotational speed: 2450 rpm
